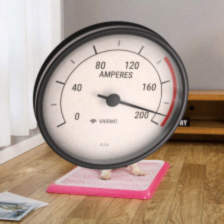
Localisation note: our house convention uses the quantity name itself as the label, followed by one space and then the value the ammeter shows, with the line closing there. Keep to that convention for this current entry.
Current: 190 A
